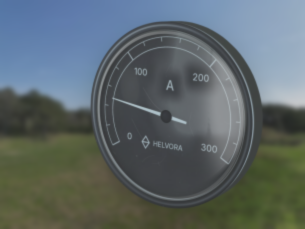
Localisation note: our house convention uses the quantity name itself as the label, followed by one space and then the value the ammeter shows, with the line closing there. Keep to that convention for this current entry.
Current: 50 A
